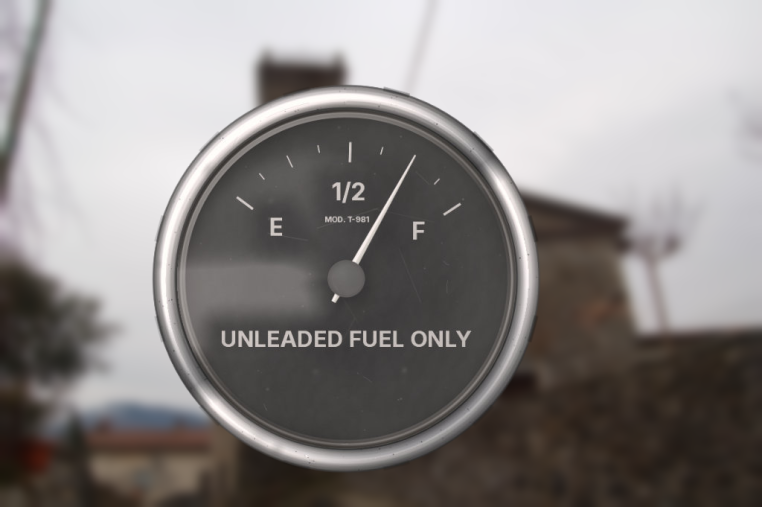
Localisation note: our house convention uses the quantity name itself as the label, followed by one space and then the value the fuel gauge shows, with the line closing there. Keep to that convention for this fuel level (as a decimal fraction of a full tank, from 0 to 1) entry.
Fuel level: 0.75
